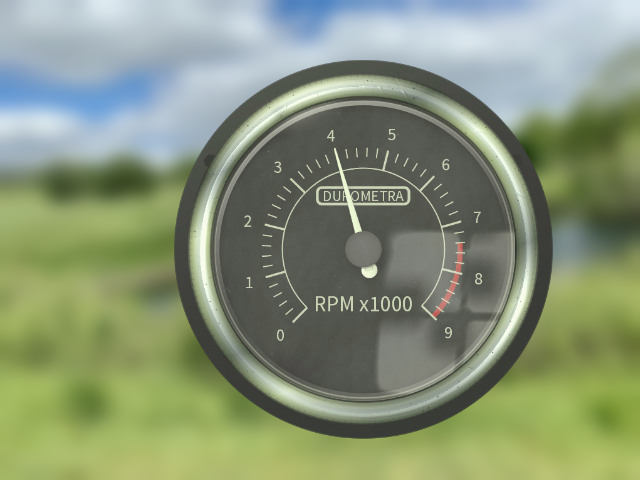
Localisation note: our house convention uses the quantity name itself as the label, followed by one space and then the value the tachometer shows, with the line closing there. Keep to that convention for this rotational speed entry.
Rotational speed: 4000 rpm
